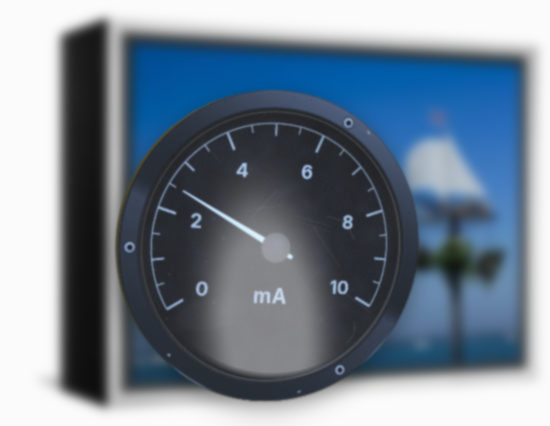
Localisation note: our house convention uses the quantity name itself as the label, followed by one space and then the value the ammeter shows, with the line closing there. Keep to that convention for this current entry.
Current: 2.5 mA
